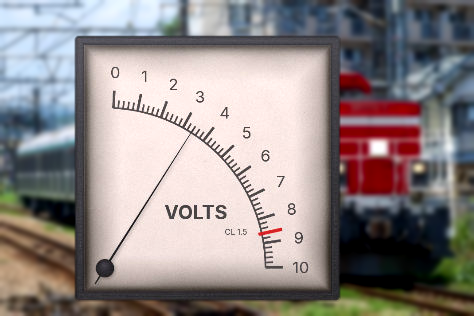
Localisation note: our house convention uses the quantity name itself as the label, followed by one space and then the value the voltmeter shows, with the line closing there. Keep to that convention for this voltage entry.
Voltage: 3.4 V
